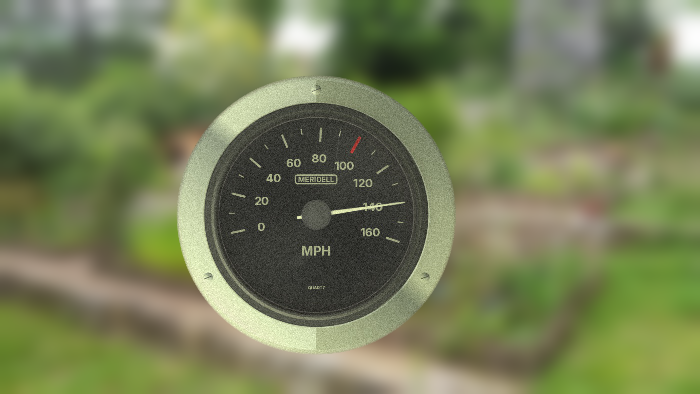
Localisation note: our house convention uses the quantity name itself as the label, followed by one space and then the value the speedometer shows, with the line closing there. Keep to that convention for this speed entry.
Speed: 140 mph
